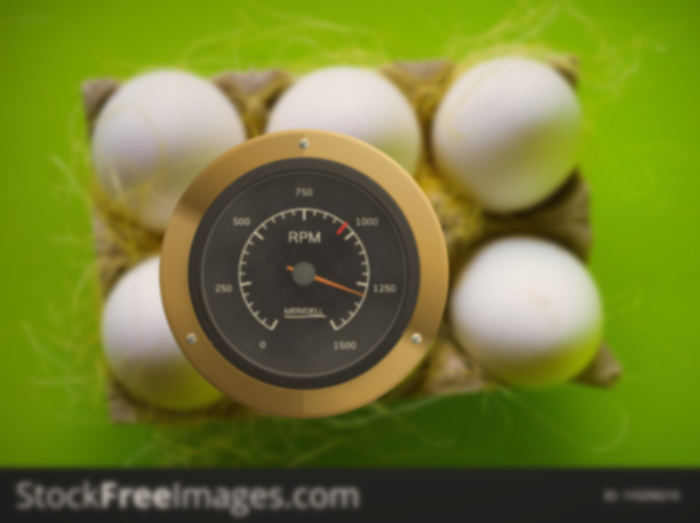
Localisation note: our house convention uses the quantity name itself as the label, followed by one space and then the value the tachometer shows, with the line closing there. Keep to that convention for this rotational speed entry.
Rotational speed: 1300 rpm
